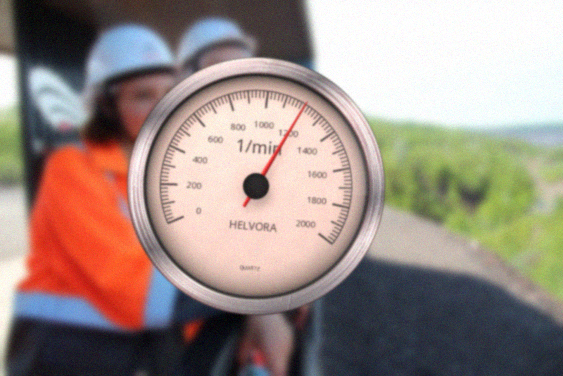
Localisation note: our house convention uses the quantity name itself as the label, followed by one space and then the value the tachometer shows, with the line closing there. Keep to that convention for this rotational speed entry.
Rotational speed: 1200 rpm
